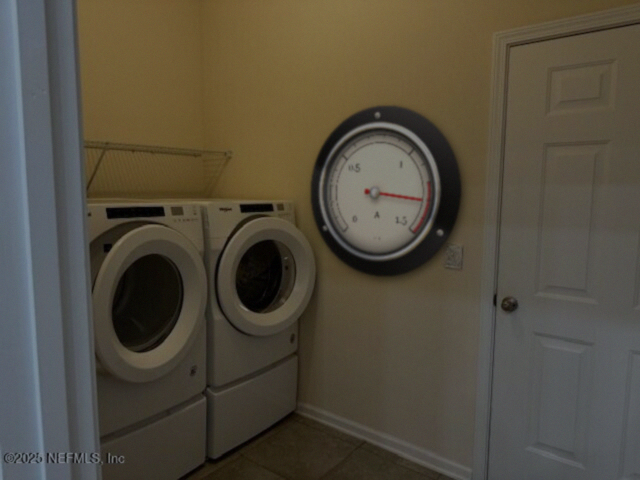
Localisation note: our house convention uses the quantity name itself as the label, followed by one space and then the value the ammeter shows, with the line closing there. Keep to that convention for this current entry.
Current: 1.3 A
